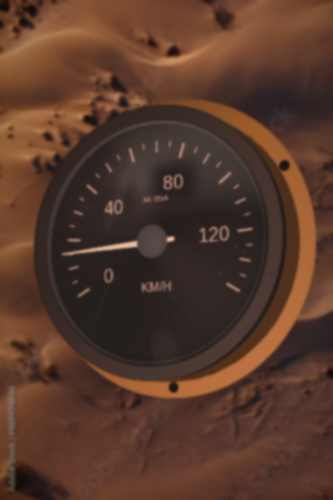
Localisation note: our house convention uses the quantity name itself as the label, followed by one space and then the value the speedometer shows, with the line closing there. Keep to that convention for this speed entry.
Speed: 15 km/h
